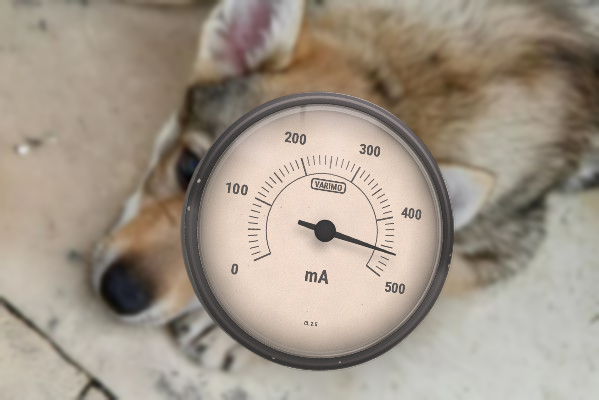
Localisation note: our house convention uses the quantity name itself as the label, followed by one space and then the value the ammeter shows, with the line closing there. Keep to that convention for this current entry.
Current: 460 mA
